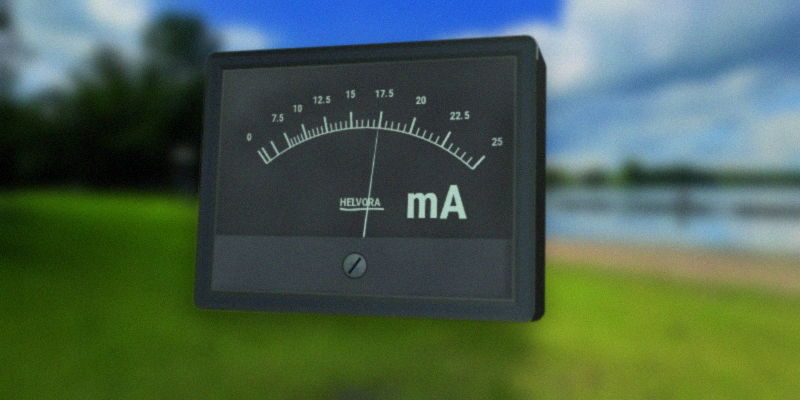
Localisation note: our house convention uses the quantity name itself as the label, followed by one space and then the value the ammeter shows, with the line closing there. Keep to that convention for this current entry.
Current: 17.5 mA
